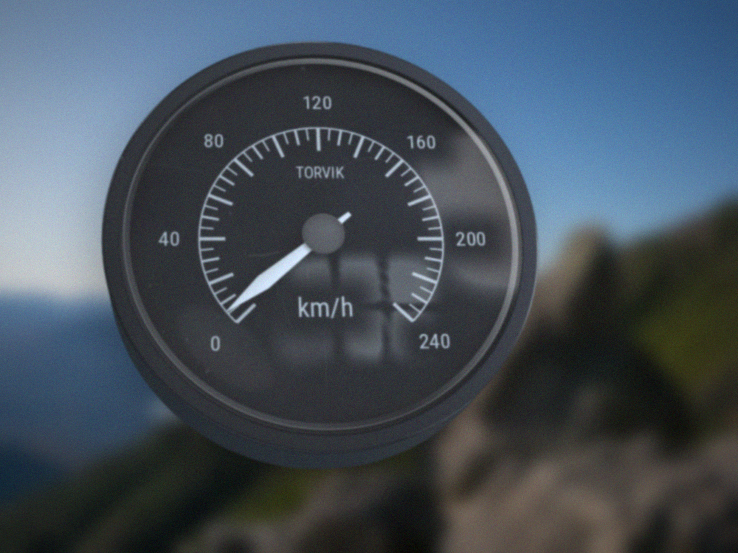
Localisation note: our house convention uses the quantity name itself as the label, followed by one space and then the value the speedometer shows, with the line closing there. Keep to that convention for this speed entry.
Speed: 5 km/h
